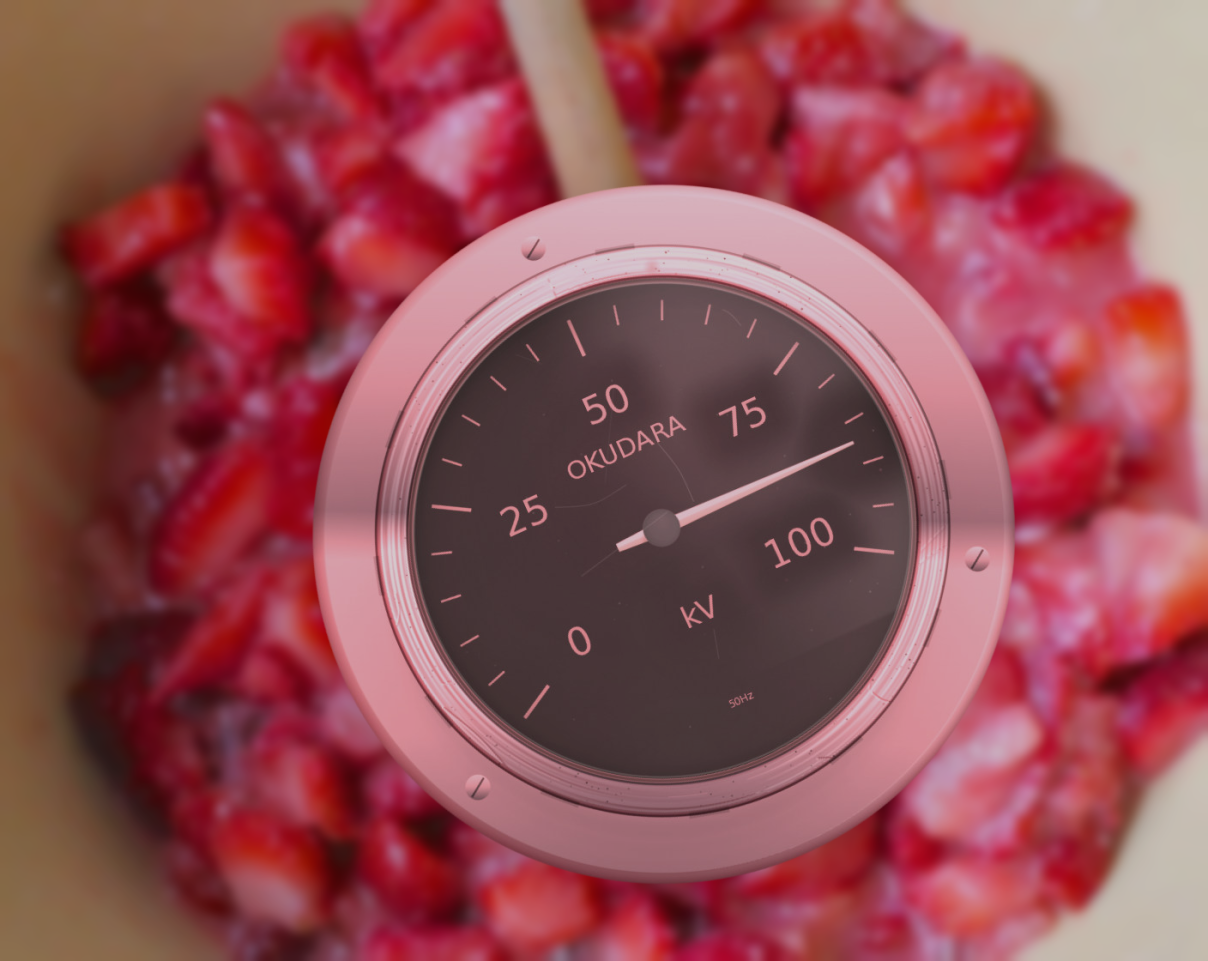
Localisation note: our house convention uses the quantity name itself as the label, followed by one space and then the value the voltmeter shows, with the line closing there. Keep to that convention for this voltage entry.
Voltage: 87.5 kV
